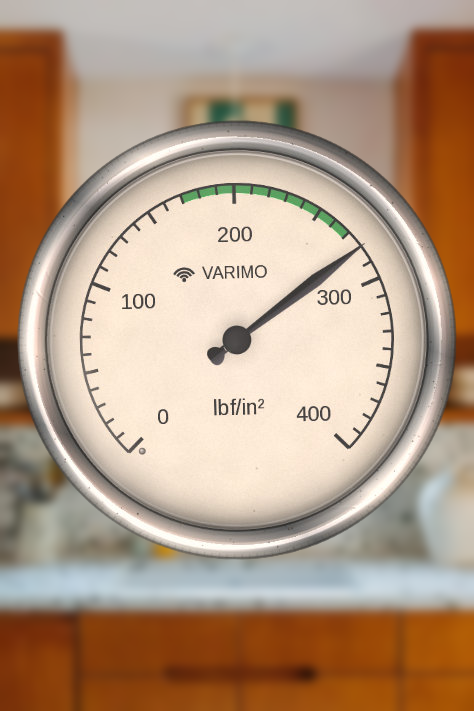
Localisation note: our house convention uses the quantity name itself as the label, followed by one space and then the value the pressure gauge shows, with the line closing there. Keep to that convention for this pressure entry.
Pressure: 280 psi
